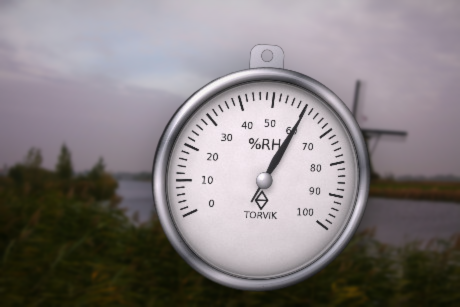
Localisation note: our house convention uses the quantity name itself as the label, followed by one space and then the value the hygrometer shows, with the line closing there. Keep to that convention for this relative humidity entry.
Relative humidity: 60 %
